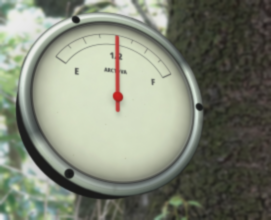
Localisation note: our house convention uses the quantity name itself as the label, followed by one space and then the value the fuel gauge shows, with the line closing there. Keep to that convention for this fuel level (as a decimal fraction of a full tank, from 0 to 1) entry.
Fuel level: 0.5
